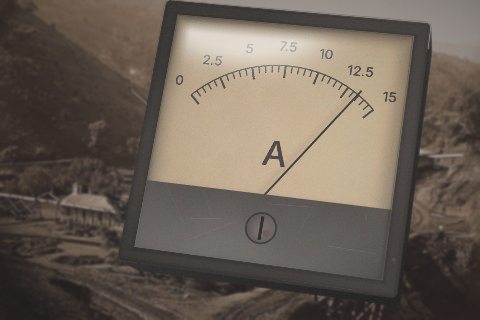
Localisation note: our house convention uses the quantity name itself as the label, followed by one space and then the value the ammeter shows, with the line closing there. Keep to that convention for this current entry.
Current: 13.5 A
